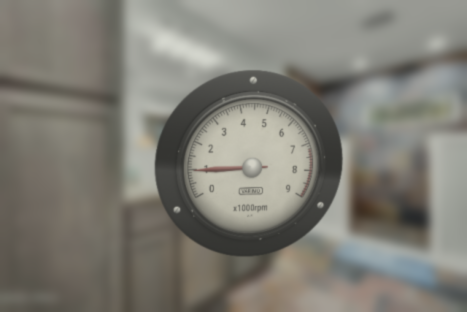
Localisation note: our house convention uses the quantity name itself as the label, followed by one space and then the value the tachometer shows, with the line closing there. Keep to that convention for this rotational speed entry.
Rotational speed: 1000 rpm
